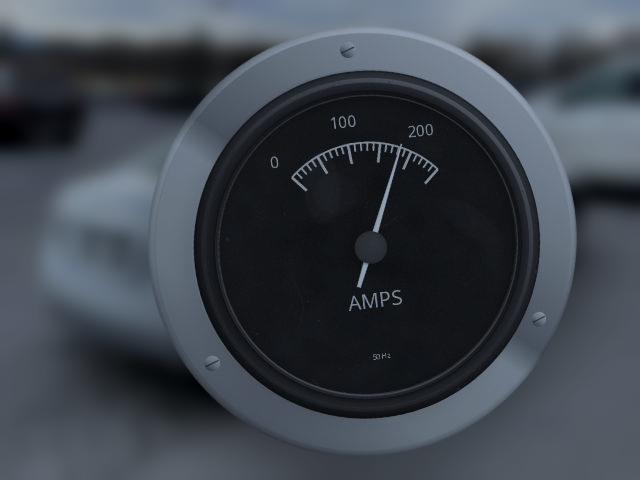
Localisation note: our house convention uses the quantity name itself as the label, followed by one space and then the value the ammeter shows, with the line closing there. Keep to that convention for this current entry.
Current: 180 A
